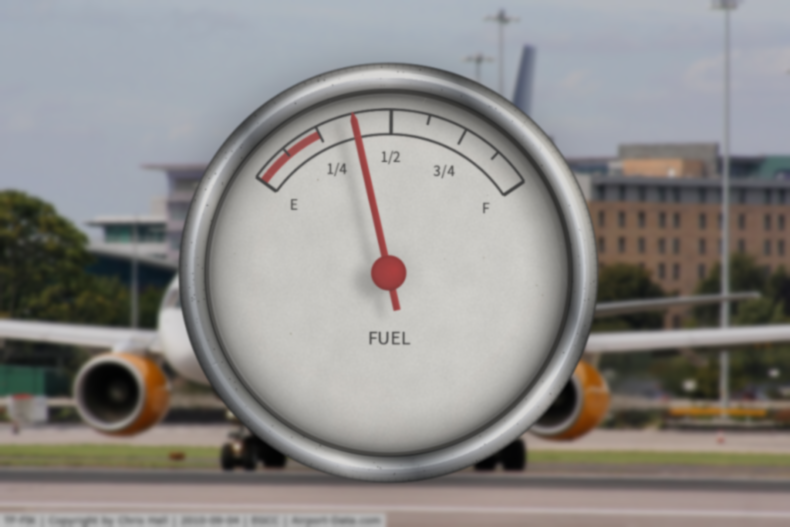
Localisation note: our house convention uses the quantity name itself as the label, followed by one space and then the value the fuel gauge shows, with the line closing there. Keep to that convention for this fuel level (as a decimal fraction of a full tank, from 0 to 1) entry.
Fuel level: 0.375
